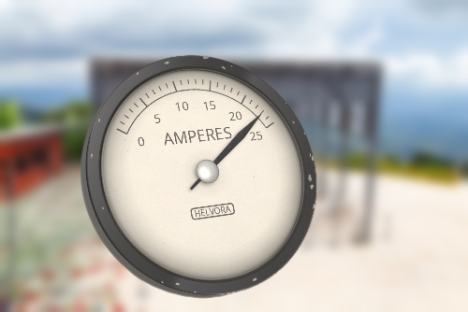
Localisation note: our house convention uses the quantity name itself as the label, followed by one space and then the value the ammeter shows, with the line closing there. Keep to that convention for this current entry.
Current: 23 A
